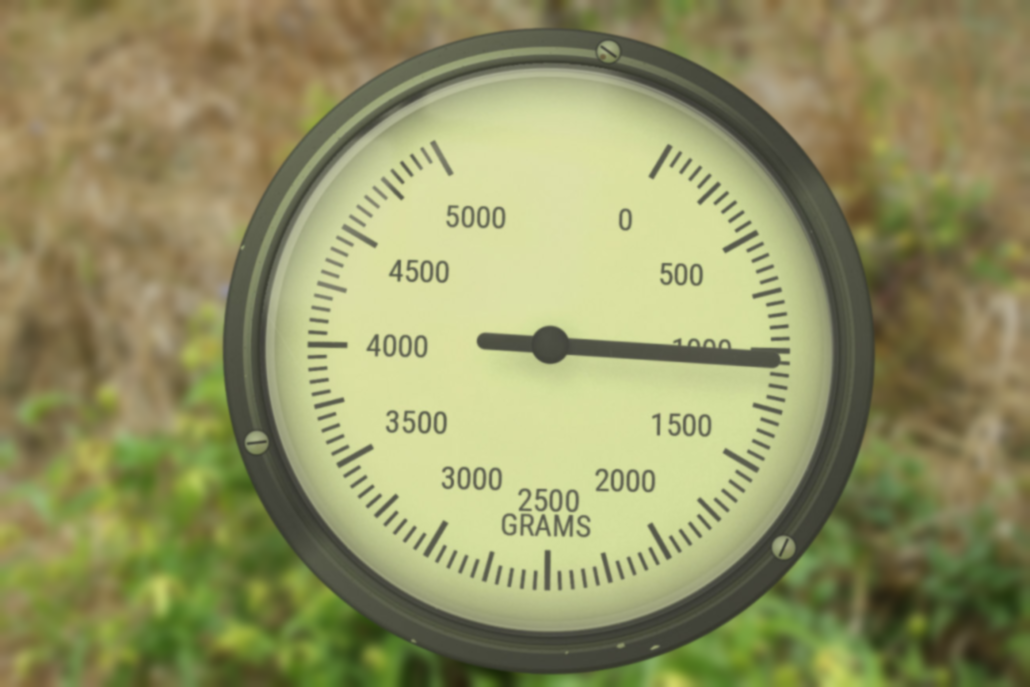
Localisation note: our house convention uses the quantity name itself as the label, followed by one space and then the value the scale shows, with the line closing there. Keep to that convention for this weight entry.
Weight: 1050 g
